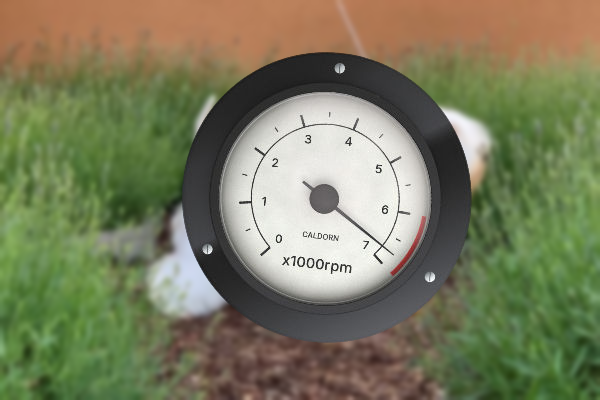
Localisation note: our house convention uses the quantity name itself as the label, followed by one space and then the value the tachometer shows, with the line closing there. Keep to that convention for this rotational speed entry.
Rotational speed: 6750 rpm
